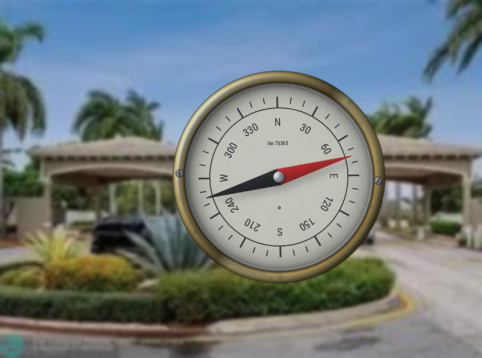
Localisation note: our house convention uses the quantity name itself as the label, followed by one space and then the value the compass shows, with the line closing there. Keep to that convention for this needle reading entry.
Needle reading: 75 °
